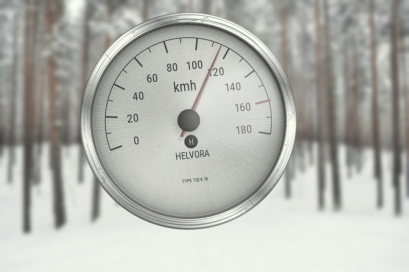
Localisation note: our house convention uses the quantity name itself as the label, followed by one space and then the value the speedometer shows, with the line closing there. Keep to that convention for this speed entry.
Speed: 115 km/h
